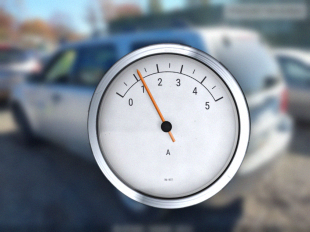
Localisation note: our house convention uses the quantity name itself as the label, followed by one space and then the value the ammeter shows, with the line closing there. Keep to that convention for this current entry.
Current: 1.25 A
